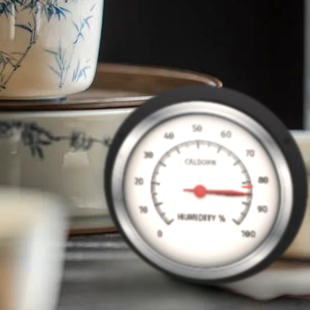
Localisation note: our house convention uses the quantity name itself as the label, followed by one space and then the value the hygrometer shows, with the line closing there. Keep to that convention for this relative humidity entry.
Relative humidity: 85 %
